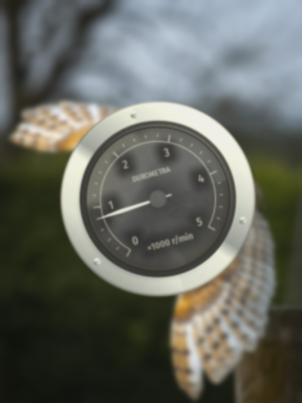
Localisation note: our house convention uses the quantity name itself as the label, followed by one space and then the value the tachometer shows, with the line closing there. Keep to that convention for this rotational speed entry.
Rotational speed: 800 rpm
